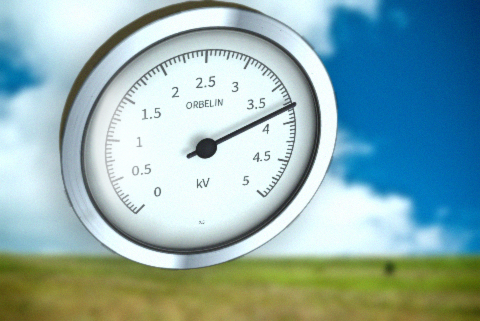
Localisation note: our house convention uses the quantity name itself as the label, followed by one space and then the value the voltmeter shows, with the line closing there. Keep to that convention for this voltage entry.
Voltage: 3.75 kV
